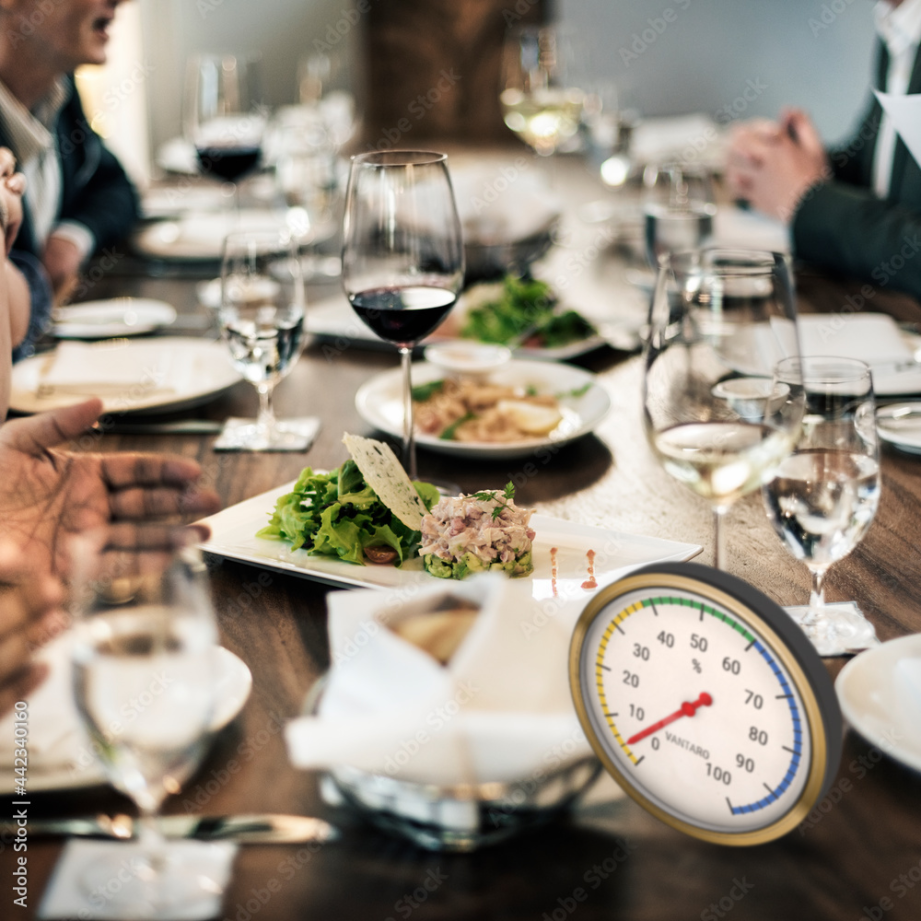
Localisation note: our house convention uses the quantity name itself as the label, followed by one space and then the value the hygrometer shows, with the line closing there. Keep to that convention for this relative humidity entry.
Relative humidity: 4 %
